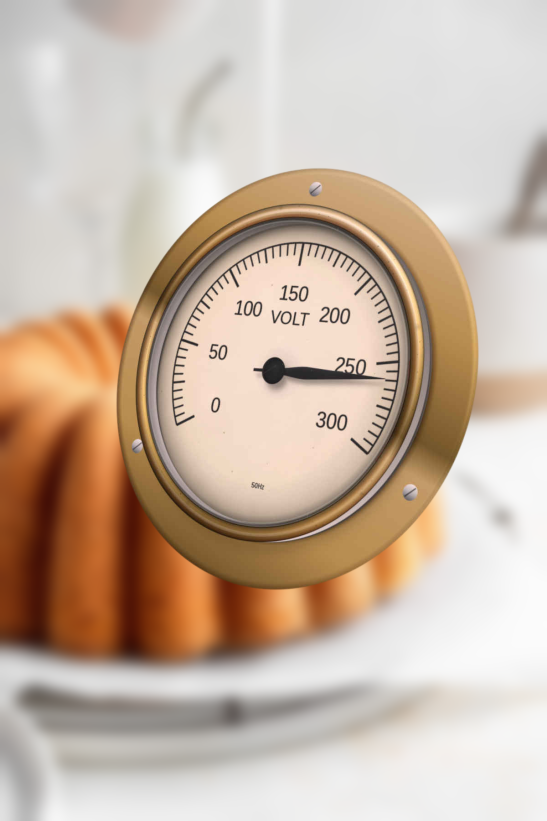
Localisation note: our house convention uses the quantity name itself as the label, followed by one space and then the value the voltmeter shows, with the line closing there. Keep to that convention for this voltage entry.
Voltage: 260 V
